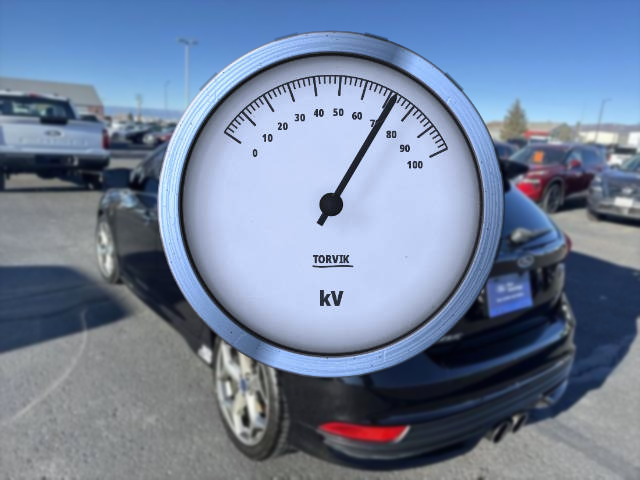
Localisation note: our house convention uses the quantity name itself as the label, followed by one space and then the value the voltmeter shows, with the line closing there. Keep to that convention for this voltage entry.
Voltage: 72 kV
